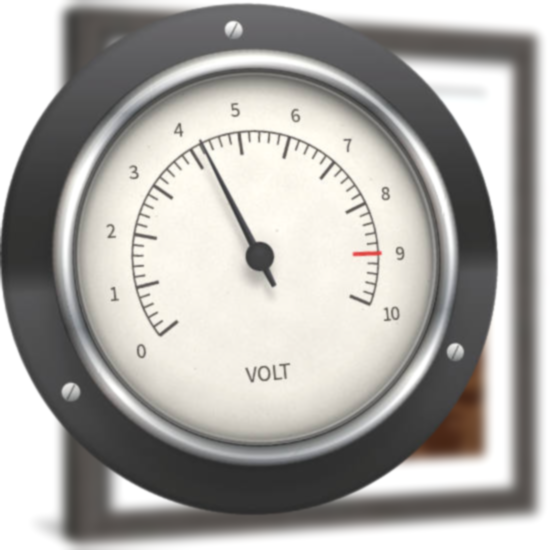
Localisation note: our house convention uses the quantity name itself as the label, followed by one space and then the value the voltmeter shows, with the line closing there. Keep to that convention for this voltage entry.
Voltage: 4.2 V
